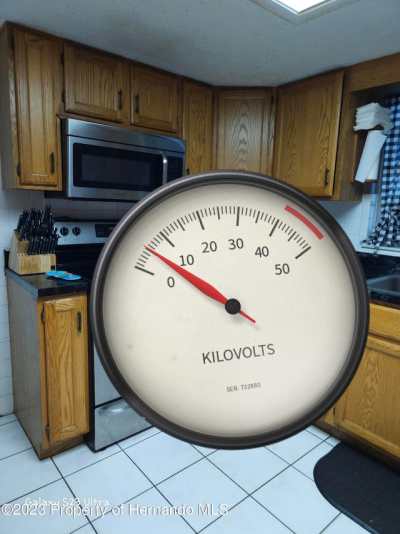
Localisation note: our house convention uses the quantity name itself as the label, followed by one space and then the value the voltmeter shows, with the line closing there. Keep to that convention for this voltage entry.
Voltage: 5 kV
